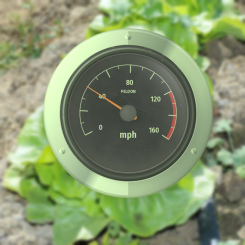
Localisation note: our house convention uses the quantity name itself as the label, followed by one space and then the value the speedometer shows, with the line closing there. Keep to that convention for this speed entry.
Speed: 40 mph
